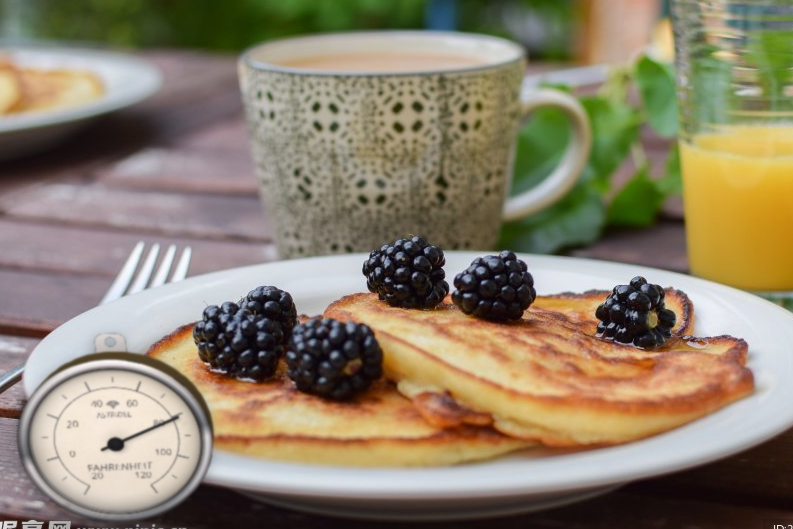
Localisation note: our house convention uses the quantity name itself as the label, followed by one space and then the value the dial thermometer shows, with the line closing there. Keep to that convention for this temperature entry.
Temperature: 80 °F
